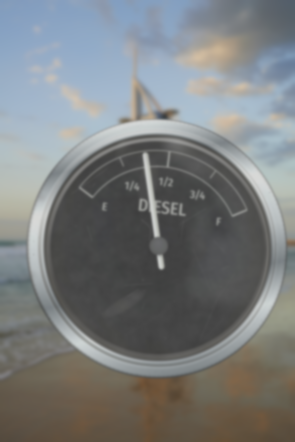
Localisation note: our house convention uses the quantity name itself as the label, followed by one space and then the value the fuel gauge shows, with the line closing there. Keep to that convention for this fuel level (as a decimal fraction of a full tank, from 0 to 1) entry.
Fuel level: 0.375
